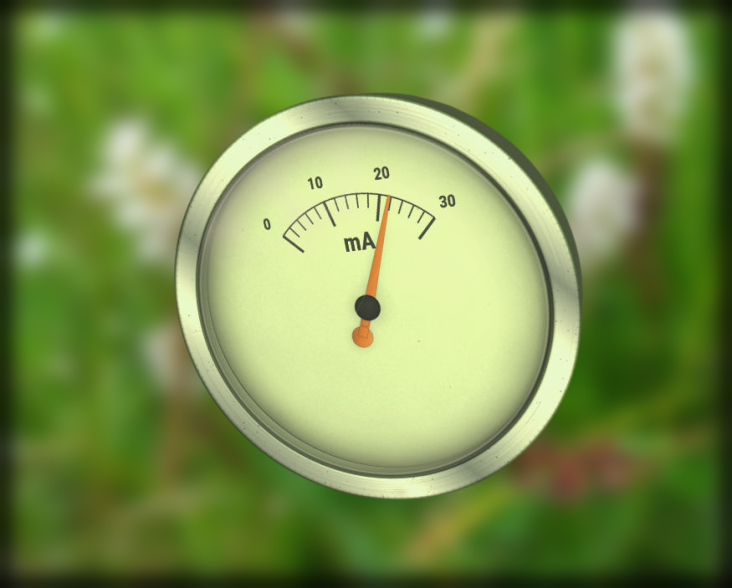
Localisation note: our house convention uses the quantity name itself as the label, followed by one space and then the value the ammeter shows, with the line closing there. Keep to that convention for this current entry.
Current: 22 mA
